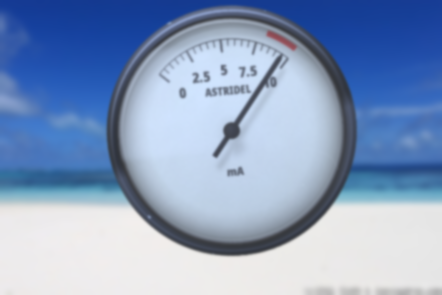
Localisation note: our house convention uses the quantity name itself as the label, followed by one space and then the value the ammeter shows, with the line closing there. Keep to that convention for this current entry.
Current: 9.5 mA
